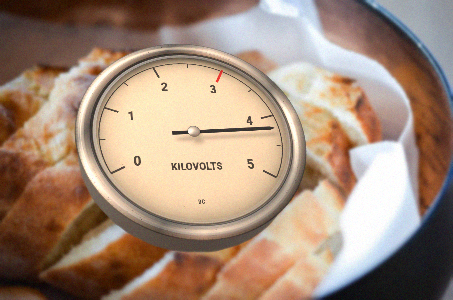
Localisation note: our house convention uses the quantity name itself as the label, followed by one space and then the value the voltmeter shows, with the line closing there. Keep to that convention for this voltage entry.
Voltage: 4.25 kV
